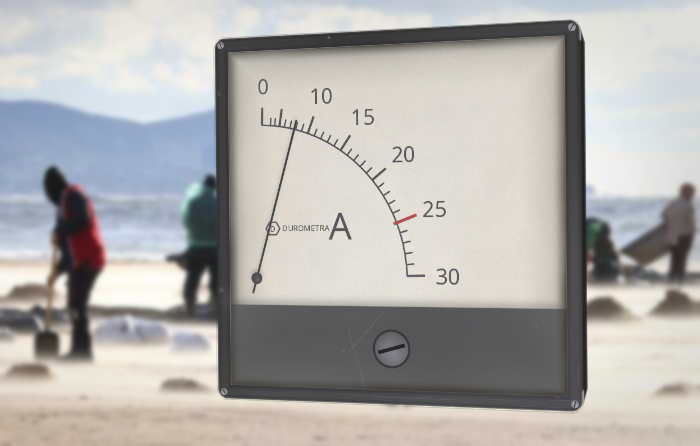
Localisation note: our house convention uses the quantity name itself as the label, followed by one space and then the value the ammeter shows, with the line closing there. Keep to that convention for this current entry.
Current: 8 A
